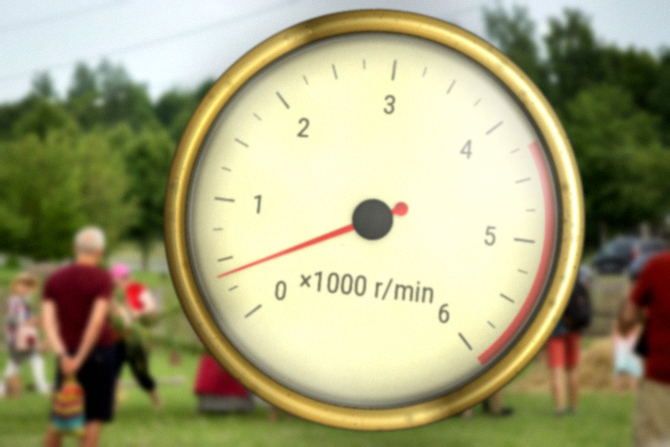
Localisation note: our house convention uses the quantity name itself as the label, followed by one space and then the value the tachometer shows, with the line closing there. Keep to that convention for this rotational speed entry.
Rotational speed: 375 rpm
